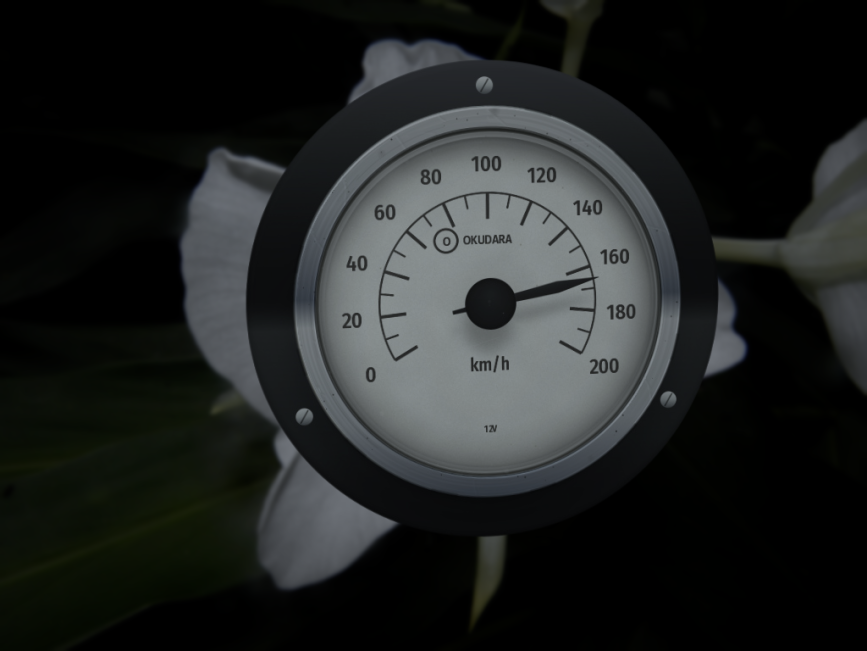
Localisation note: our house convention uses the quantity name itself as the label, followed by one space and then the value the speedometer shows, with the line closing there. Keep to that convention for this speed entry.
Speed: 165 km/h
